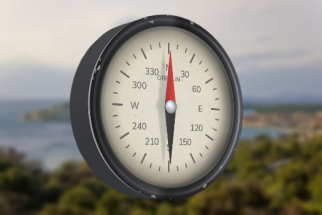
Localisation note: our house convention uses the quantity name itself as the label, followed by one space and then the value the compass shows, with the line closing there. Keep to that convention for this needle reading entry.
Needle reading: 0 °
